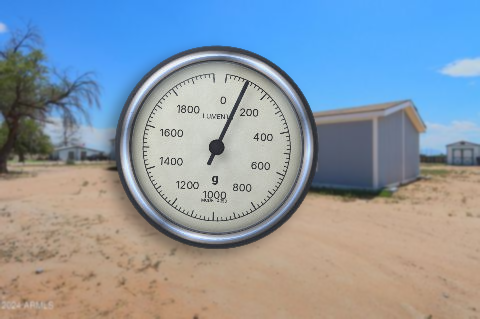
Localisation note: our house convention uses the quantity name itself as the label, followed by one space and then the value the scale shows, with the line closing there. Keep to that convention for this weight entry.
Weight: 100 g
